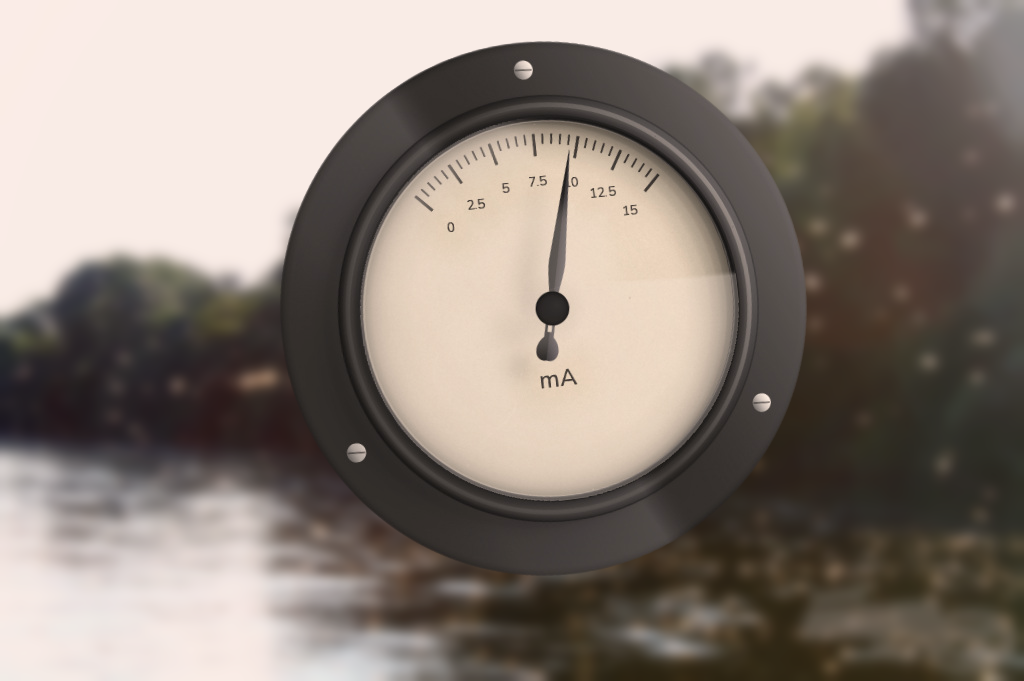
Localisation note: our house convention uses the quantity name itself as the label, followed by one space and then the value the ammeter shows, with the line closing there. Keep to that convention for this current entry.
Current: 9.5 mA
